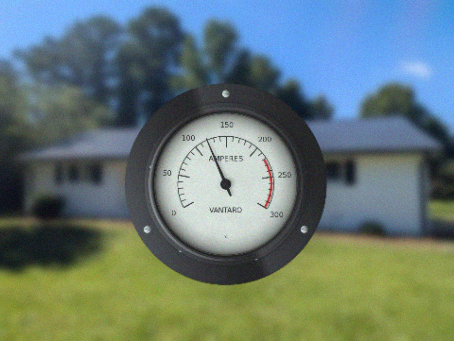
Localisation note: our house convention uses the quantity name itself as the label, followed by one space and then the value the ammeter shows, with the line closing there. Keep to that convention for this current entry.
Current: 120 A
